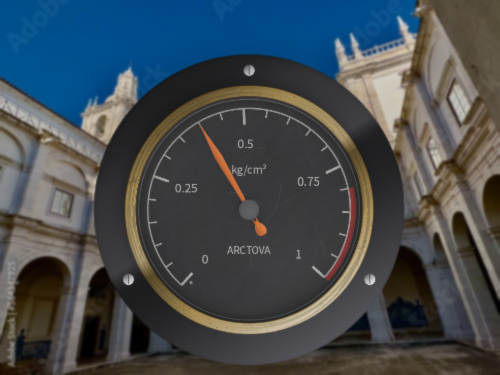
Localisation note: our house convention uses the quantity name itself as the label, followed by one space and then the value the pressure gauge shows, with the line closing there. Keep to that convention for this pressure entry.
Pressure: 0.4 kg/cm²
